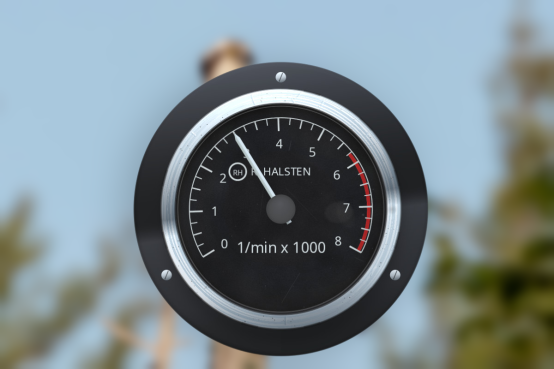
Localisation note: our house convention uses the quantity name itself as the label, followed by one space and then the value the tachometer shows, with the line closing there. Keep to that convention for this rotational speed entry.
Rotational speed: 3000 rpm
